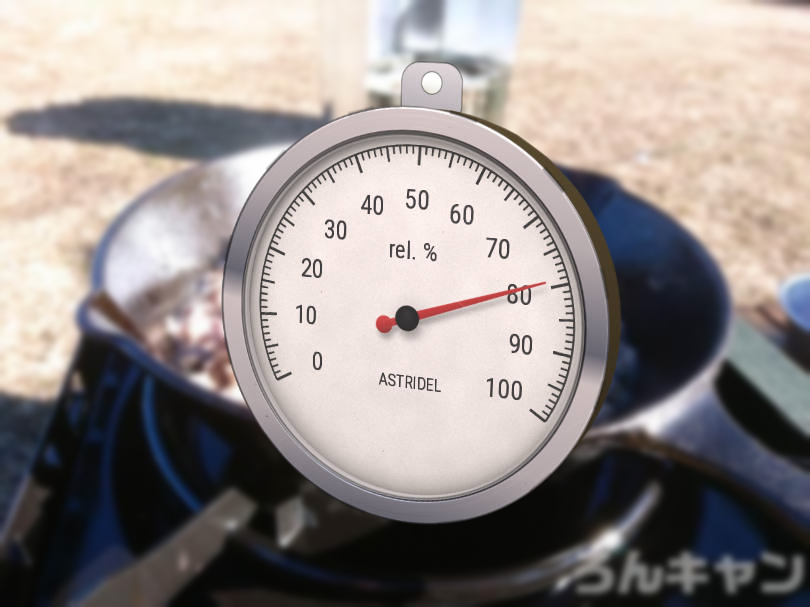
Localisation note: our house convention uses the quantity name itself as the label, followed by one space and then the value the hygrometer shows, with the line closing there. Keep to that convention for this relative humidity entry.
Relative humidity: 79 %
